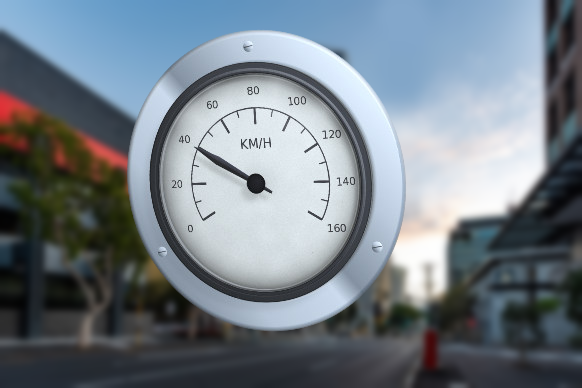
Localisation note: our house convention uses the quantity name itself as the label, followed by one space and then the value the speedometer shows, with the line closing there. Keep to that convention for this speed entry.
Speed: 40 km/h
